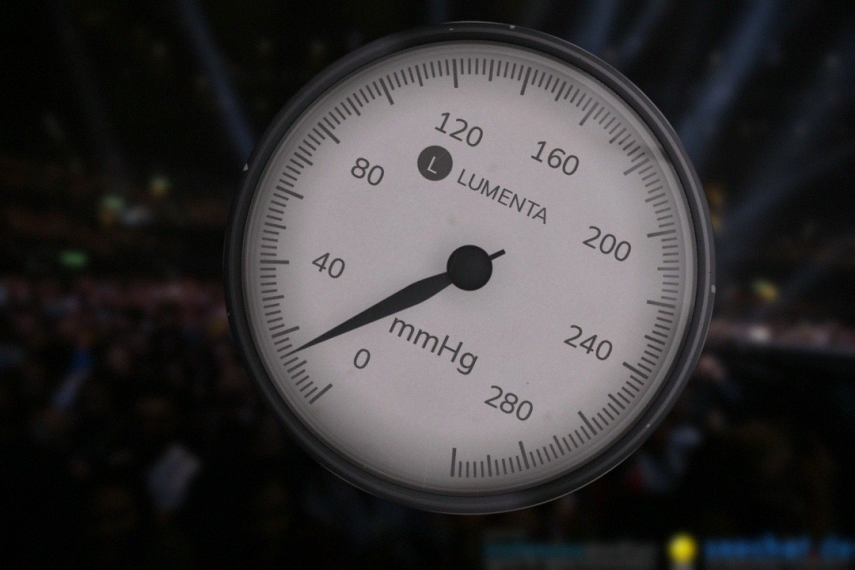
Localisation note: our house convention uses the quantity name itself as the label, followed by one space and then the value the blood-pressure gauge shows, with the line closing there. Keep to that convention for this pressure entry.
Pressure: 14 mmHg
